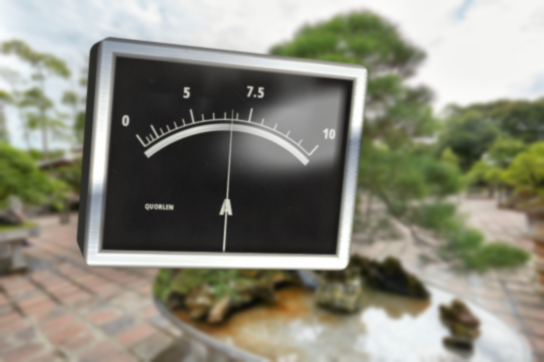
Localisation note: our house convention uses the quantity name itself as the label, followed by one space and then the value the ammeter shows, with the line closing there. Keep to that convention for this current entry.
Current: 6.75 A
